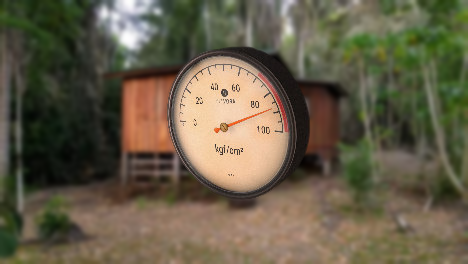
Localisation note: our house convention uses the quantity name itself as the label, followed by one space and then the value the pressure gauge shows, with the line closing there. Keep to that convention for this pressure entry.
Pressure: 87.5 kg/cm²
